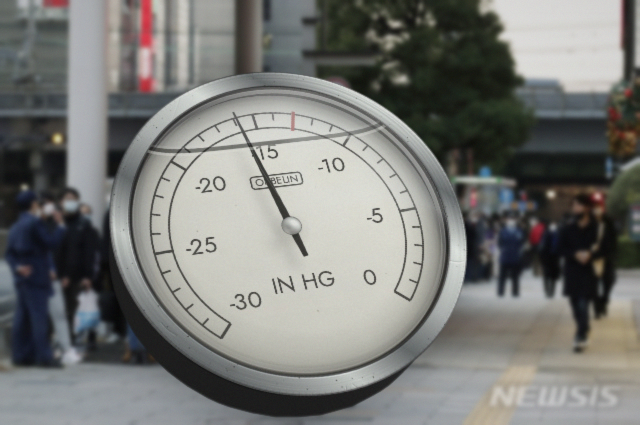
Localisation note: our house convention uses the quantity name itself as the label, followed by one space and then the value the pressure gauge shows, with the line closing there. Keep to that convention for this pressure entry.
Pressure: -16 inHg
